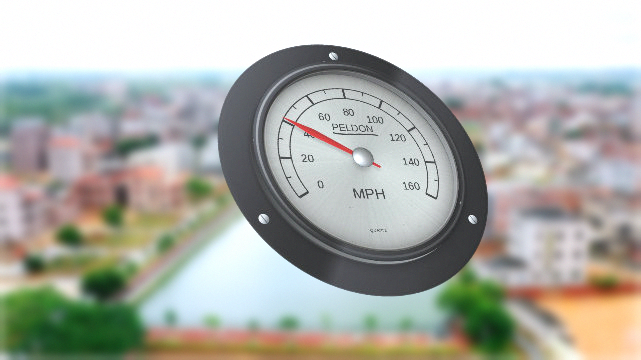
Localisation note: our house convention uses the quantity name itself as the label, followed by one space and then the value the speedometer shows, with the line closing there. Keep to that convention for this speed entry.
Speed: 40 mph
